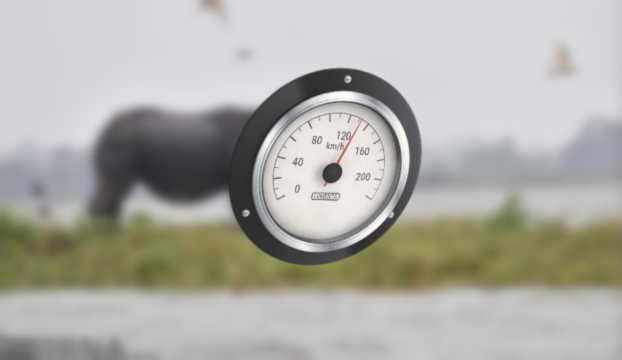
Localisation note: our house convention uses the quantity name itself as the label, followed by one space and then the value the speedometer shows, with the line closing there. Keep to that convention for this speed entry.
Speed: 130 km/h
